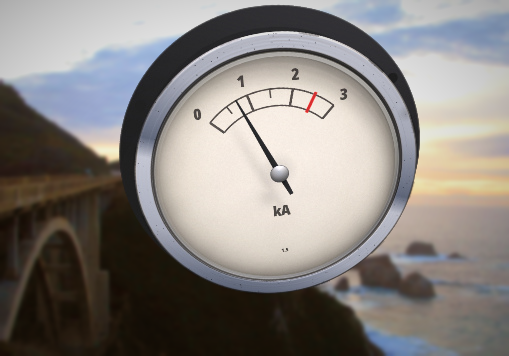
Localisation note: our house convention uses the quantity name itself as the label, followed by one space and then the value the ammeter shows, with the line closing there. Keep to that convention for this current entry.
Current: 0.75 kA
